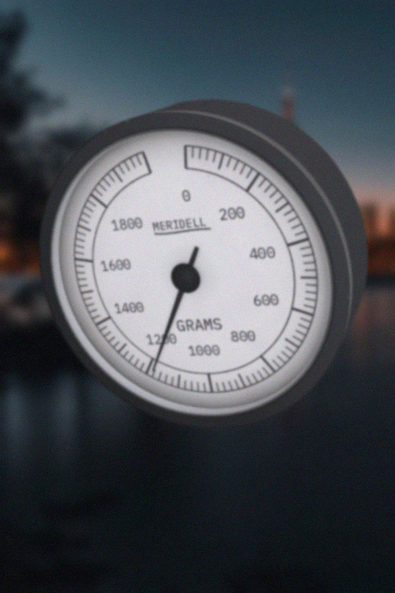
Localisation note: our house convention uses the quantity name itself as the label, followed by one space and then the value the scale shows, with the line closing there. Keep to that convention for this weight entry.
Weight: 1180 g
